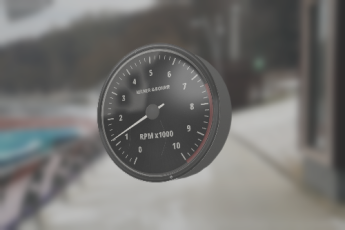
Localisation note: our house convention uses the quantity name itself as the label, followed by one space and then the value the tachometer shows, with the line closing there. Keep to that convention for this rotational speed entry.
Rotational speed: 1200 rpm
